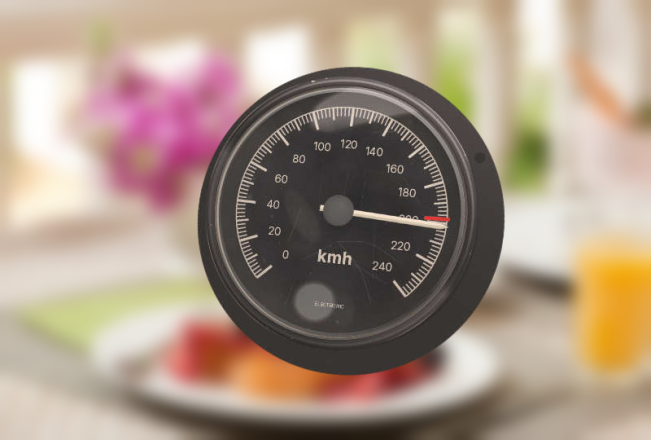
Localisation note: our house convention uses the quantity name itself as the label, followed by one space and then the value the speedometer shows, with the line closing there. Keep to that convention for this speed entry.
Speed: 202 km/h
